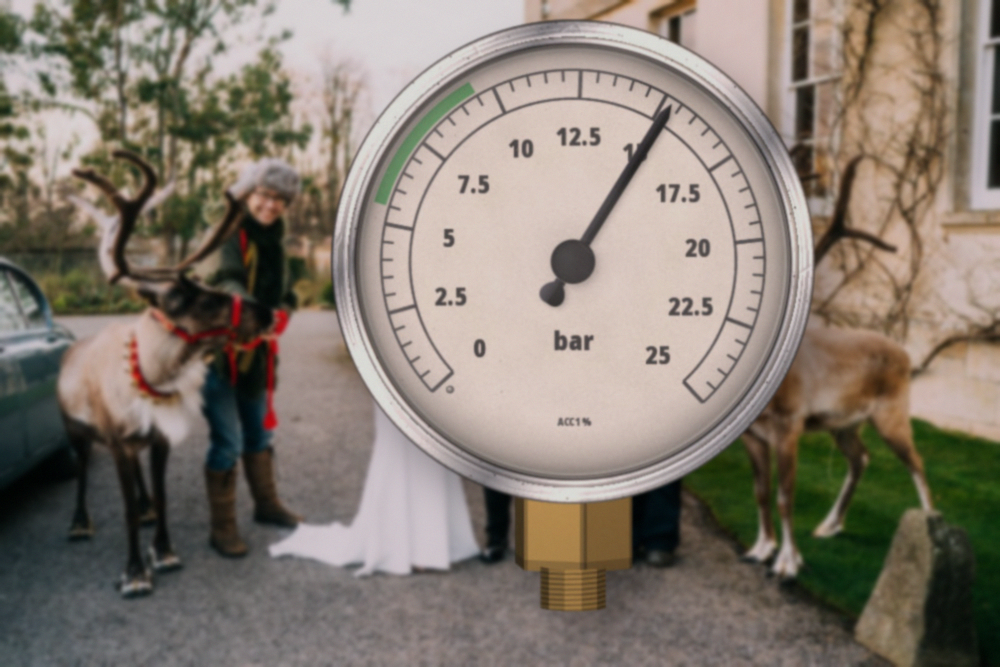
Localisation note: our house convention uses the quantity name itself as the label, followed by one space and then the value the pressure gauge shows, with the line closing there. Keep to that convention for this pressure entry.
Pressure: 15.25 bar
